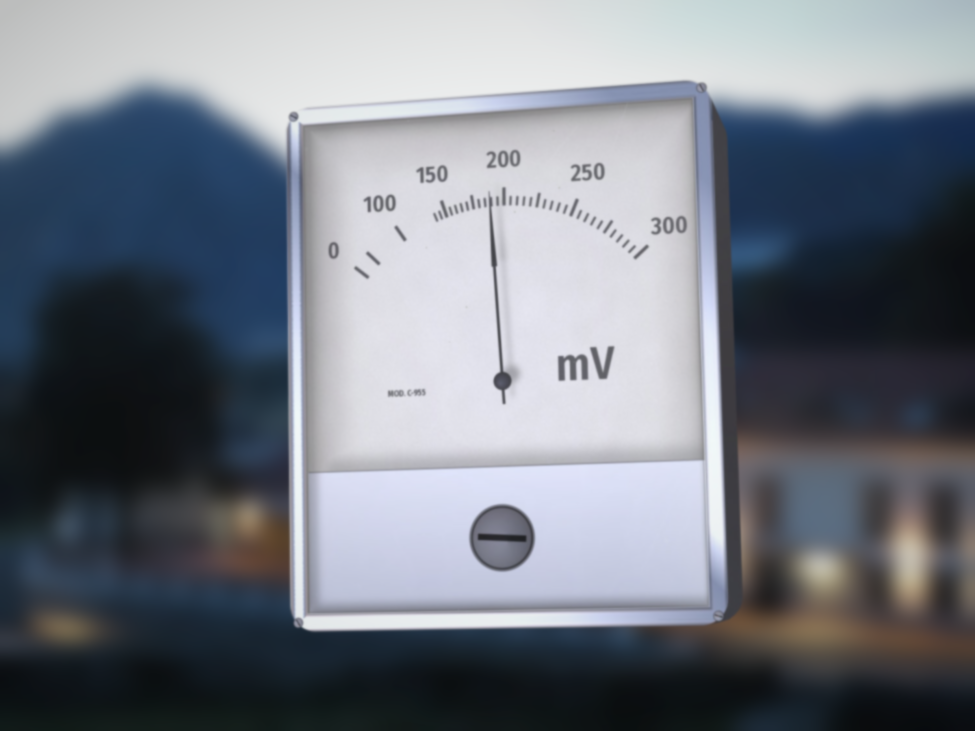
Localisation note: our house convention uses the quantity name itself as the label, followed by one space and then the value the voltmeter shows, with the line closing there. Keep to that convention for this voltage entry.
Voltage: 190 mV
